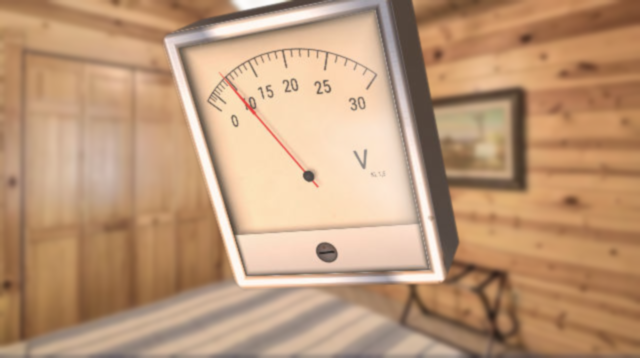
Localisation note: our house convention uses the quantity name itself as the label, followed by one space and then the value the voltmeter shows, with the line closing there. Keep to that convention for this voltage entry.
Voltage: 10 V
